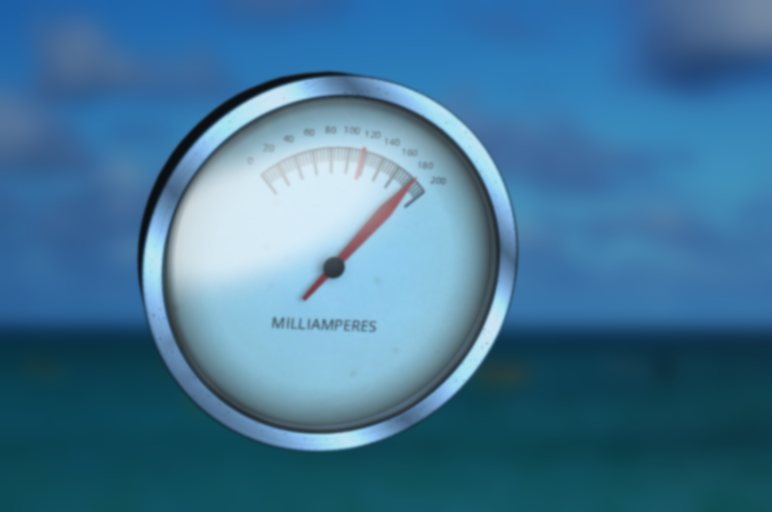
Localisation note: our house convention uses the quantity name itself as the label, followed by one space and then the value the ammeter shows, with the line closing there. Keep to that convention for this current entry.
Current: 180 mA
